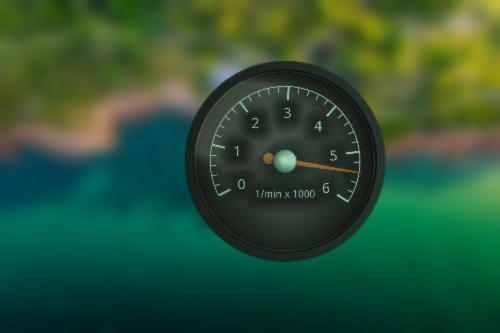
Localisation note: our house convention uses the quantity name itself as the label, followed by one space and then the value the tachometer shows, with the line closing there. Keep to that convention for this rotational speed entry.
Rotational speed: 5400 rpm
